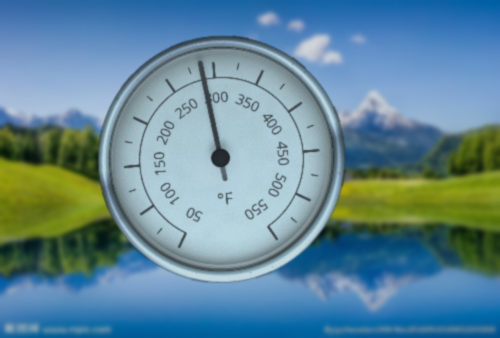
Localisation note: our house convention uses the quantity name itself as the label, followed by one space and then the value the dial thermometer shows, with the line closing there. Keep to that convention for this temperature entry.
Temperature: 287.5 °F
